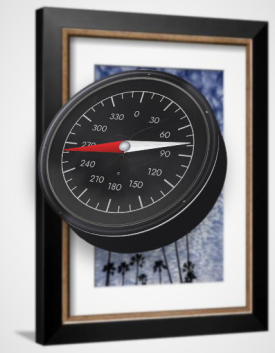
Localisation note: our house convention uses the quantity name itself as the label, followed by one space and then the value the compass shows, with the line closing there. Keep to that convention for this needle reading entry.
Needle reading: 260 °
